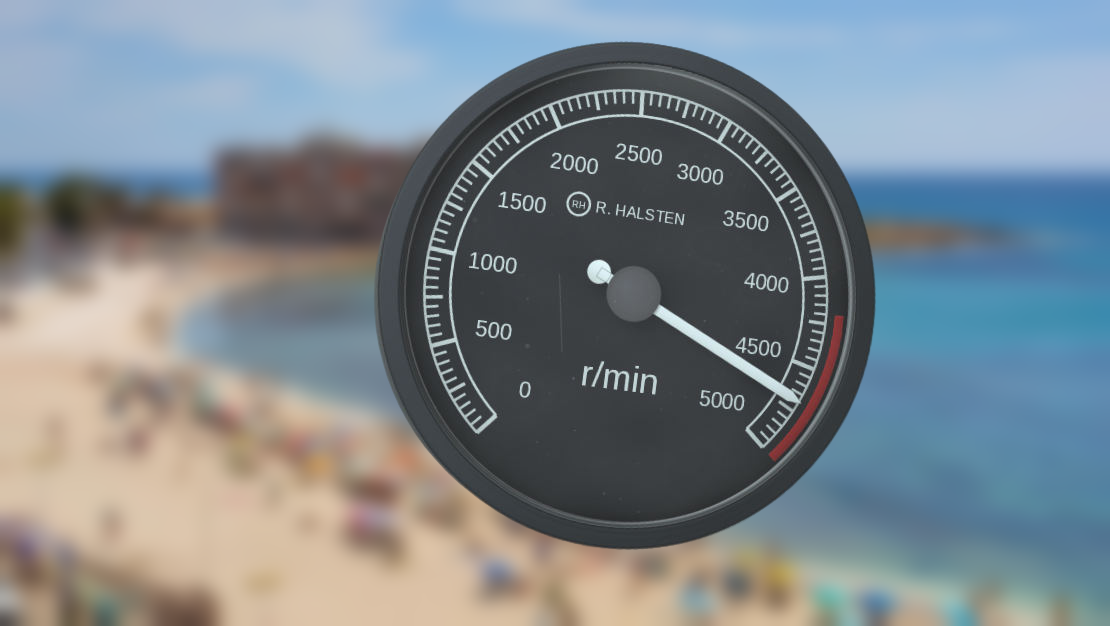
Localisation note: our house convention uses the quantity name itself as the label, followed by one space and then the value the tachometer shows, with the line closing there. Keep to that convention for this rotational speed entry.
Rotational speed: 4700 rpm
